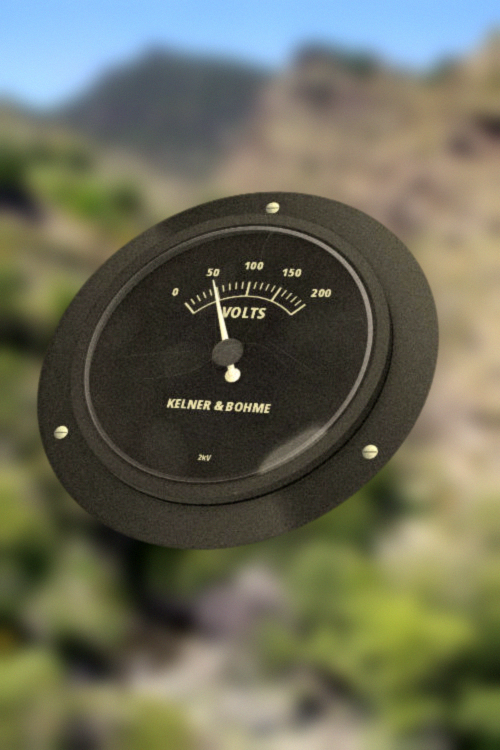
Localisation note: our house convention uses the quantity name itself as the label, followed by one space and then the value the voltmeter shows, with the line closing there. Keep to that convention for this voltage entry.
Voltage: 50 V
